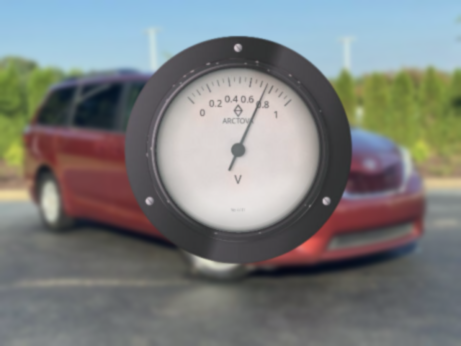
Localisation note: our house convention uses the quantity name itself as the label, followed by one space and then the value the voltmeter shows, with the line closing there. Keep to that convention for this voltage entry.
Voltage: 0.75 V
